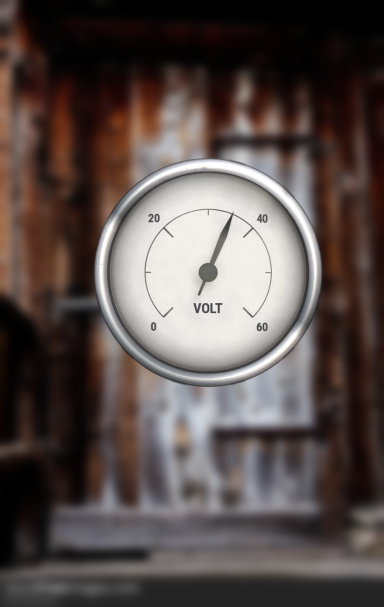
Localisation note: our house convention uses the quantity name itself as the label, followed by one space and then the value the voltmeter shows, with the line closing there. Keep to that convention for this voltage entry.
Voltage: 35 V
